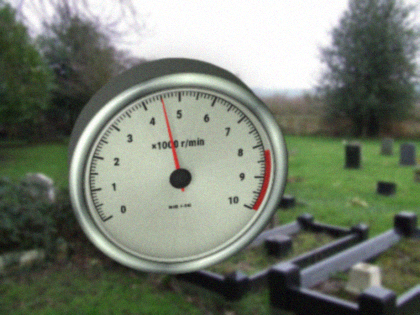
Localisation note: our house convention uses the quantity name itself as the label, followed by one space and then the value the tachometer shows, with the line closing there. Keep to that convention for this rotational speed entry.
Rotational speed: 4500 rpm
